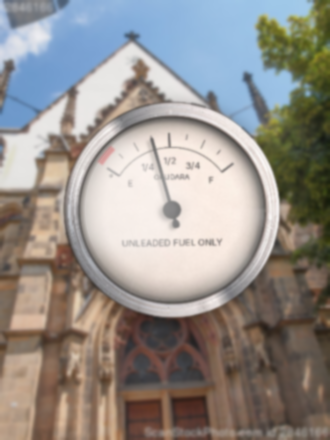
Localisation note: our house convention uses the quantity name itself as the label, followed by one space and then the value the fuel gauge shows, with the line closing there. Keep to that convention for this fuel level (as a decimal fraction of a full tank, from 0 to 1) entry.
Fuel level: 0.375
